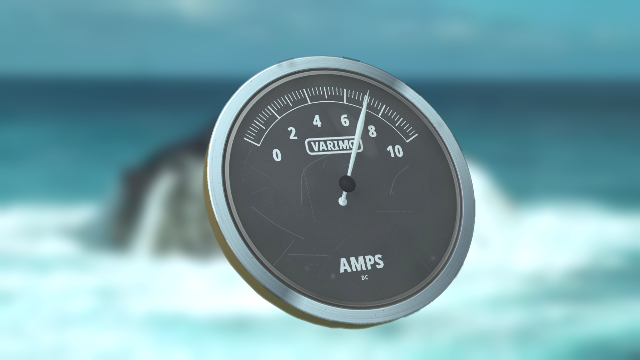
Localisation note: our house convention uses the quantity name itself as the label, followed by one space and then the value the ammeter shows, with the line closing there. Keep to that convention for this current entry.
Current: 7 A
